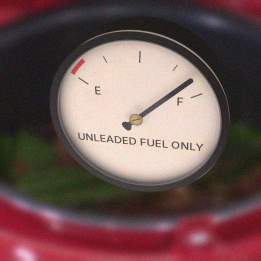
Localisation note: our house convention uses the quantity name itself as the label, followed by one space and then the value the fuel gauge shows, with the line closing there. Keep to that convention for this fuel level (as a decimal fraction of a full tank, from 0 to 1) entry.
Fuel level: 0.875
